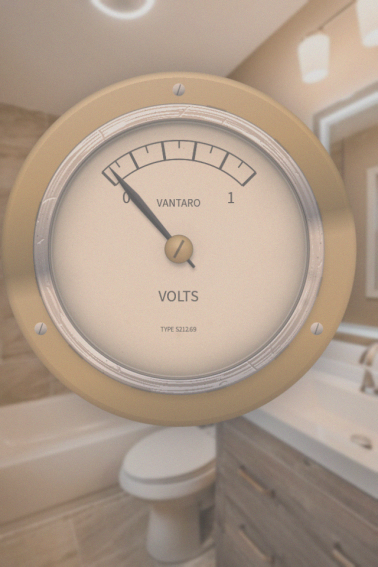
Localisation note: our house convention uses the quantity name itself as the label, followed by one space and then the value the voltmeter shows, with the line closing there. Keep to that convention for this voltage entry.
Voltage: 0.05 V
